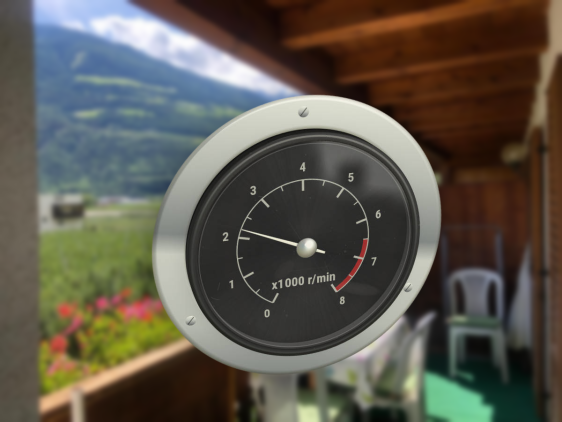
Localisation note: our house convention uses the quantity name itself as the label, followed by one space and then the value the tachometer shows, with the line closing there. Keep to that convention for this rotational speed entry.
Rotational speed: 2250 rpm
